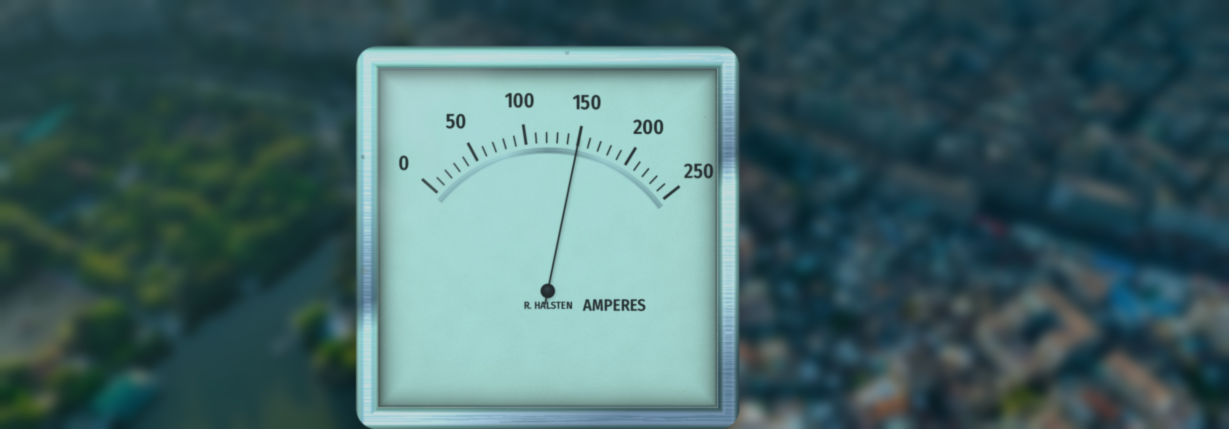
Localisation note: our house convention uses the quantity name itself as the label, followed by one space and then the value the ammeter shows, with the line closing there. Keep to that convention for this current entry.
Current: 150 A
